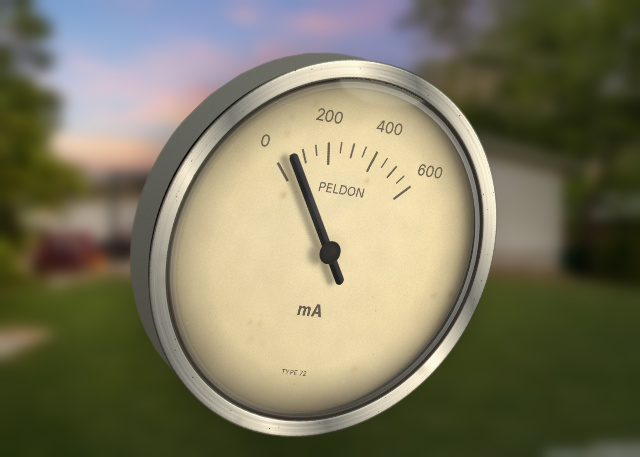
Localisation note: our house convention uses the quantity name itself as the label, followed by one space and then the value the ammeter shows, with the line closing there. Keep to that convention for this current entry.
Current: 50 mA
